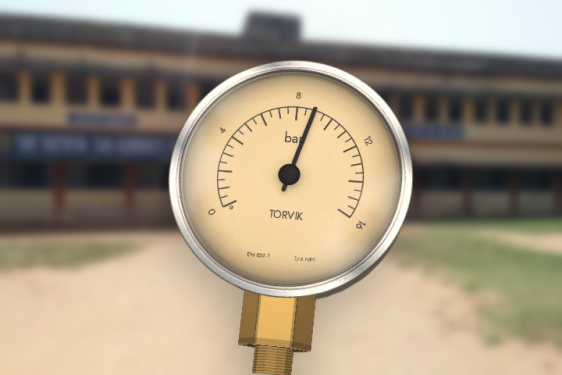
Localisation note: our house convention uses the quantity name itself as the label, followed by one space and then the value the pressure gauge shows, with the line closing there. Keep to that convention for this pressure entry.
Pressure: 9 bar
